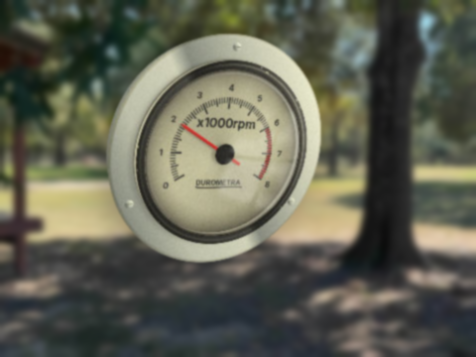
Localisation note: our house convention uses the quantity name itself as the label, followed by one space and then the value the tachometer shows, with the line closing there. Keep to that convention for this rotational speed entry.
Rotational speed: 2000 rpm
